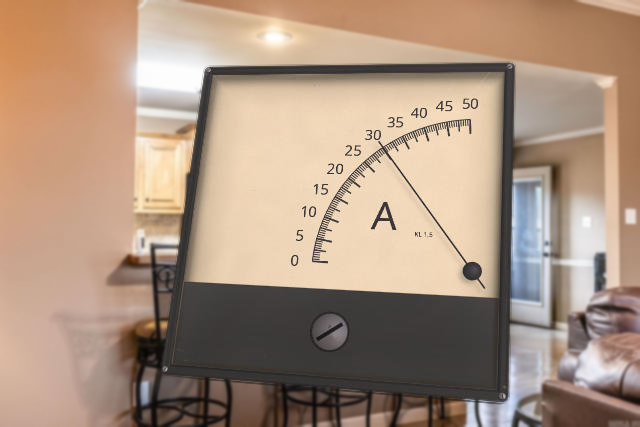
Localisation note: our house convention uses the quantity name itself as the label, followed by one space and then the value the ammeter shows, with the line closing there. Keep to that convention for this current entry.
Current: 30 A
